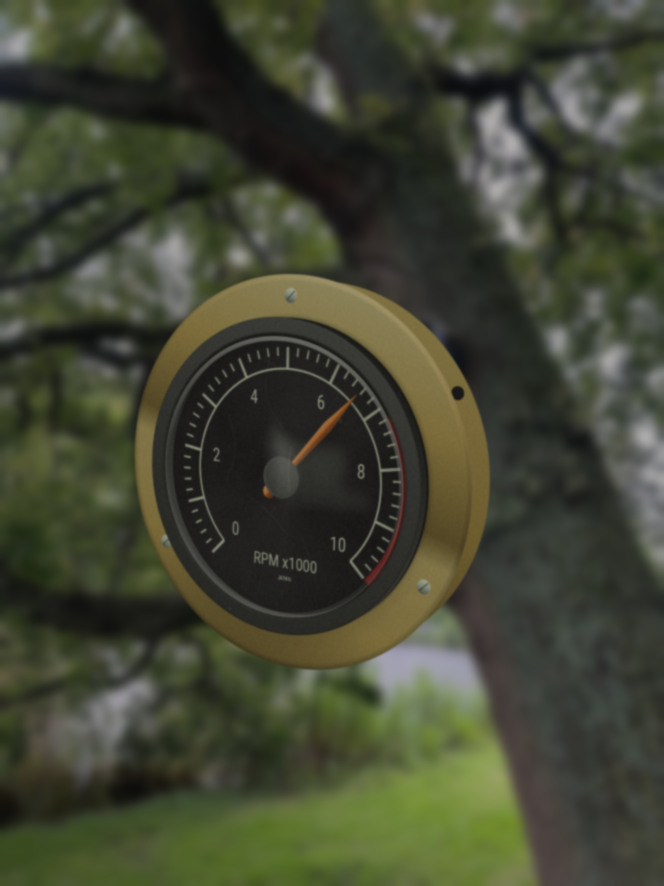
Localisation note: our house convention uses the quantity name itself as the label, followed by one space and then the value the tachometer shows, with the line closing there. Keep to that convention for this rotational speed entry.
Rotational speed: 6600 rpm
